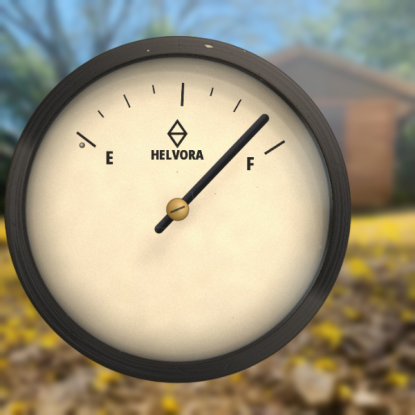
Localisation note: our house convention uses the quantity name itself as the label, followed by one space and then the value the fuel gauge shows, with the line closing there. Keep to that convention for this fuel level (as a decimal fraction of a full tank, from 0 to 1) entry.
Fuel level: 0.875
